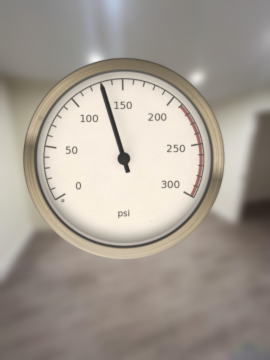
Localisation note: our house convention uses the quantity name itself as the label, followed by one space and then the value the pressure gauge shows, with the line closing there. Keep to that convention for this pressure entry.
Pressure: 130 psi
